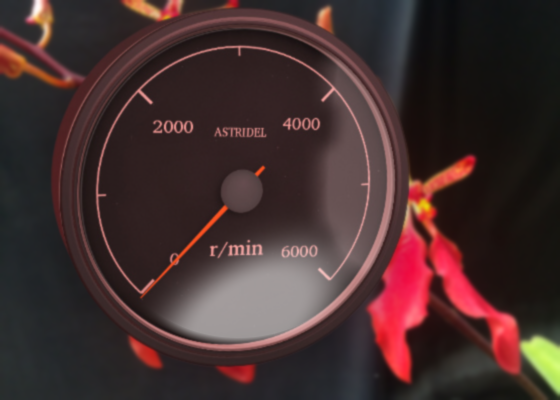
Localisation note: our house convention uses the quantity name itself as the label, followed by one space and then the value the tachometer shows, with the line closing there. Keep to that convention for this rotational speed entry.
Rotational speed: 0 rpm
